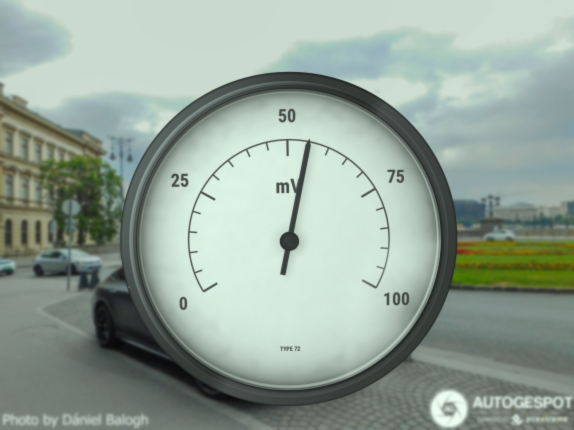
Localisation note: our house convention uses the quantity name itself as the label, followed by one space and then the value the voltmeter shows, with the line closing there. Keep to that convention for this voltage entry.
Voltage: 55 mV
